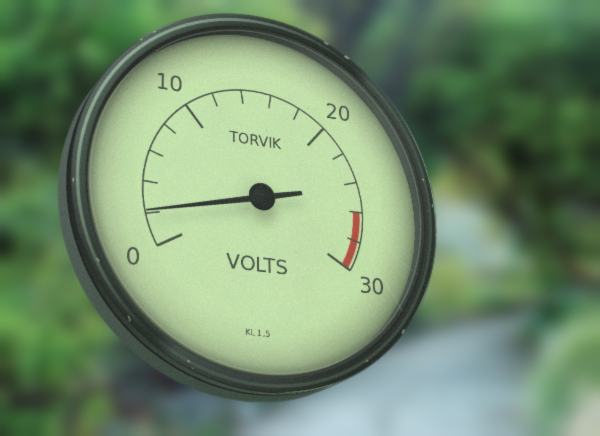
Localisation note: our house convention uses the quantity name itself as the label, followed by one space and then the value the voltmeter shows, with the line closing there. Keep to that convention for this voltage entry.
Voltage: 2 V
